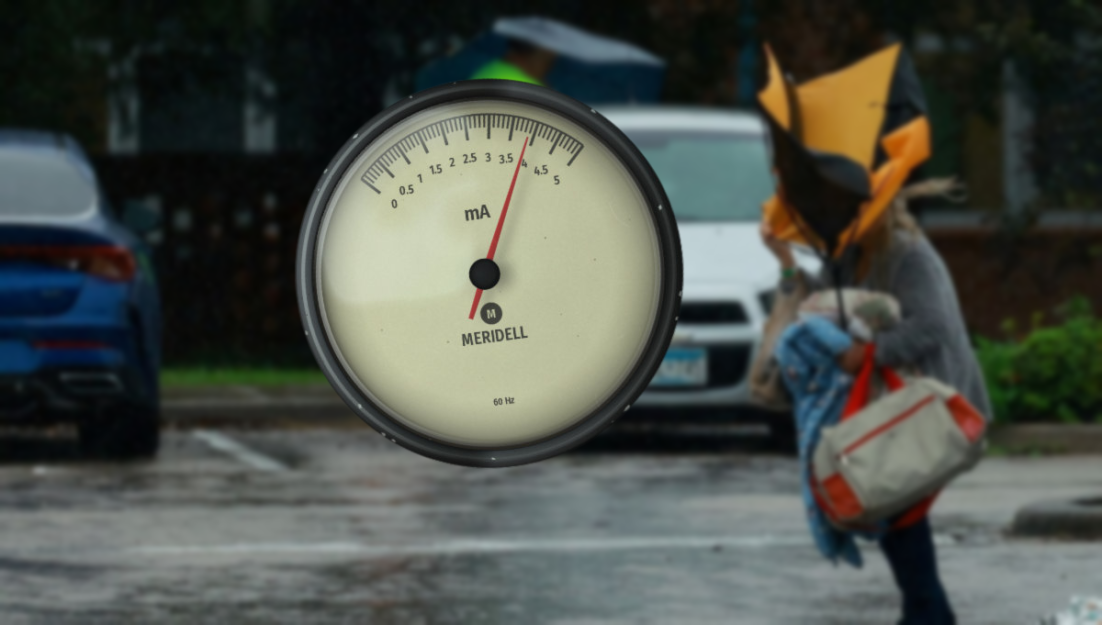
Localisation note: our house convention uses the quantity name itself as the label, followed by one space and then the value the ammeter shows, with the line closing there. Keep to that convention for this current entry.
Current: 3.9 mA
